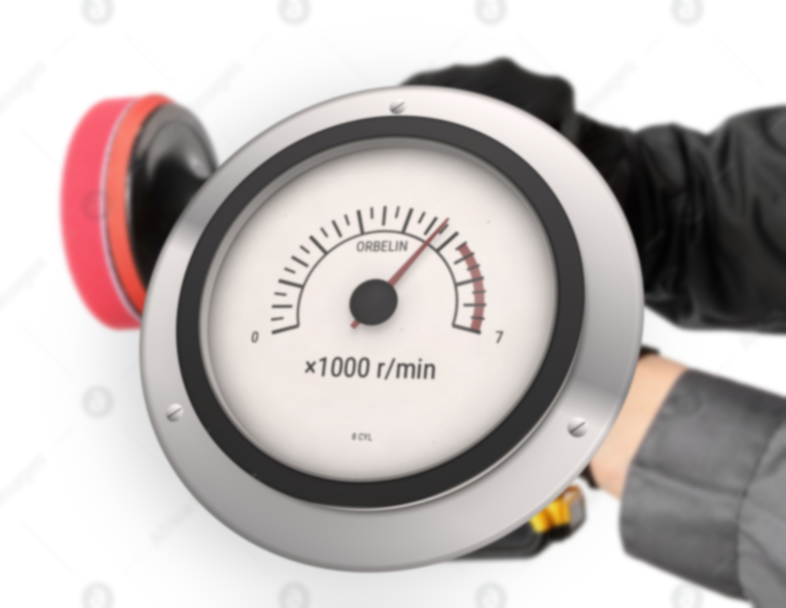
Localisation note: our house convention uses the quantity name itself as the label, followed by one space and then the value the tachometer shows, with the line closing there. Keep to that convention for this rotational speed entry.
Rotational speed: 4750 rpm
